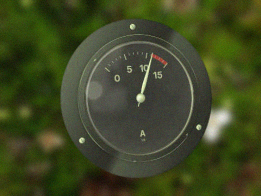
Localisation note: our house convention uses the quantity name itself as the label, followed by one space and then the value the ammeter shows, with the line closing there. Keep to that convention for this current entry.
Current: 11 A
